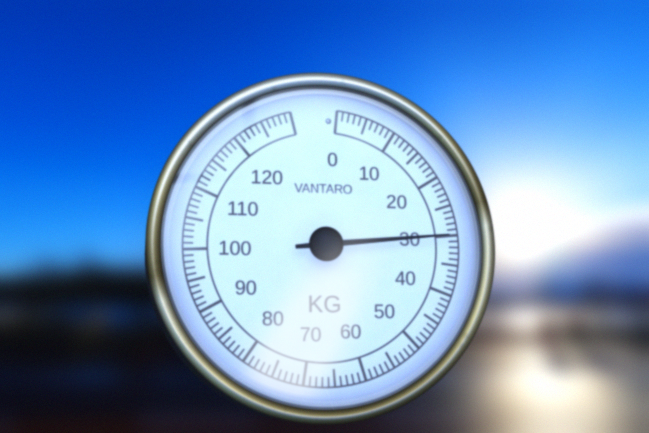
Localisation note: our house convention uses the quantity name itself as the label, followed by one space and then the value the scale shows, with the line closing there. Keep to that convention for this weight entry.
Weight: 30 kg
